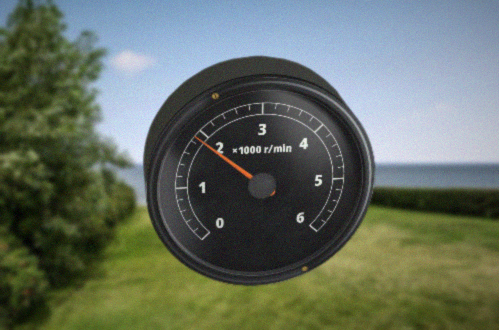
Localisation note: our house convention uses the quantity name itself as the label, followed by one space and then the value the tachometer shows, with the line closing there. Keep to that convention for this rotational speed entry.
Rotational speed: 1900 rpm
